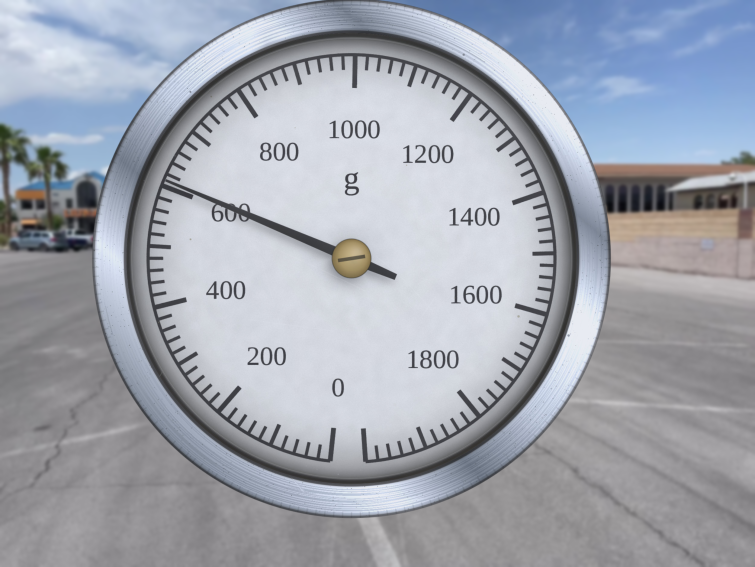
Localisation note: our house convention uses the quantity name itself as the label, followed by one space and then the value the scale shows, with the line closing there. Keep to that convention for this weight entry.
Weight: 610 g
